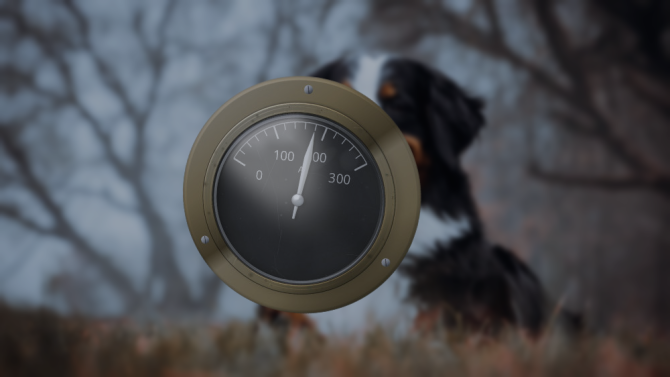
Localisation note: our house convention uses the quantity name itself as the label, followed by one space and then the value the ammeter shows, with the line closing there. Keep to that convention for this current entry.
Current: 180 A
